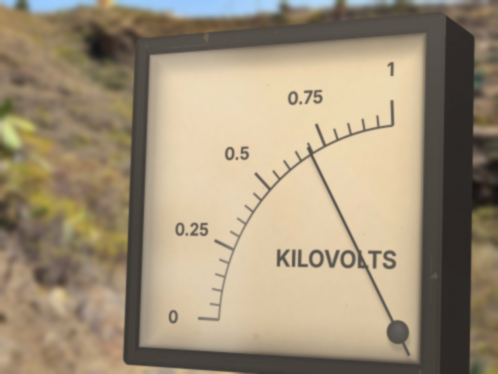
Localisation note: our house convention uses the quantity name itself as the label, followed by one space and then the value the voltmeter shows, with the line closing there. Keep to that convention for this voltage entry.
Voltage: 0.7 kV
